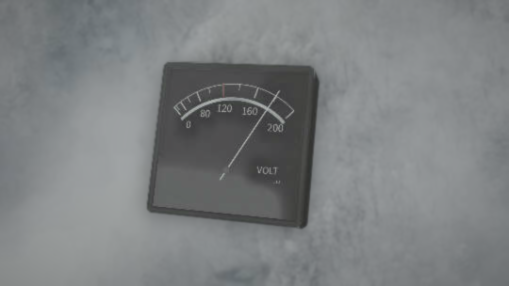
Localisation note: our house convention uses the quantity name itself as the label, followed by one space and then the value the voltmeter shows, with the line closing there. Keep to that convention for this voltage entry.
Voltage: 180 V
